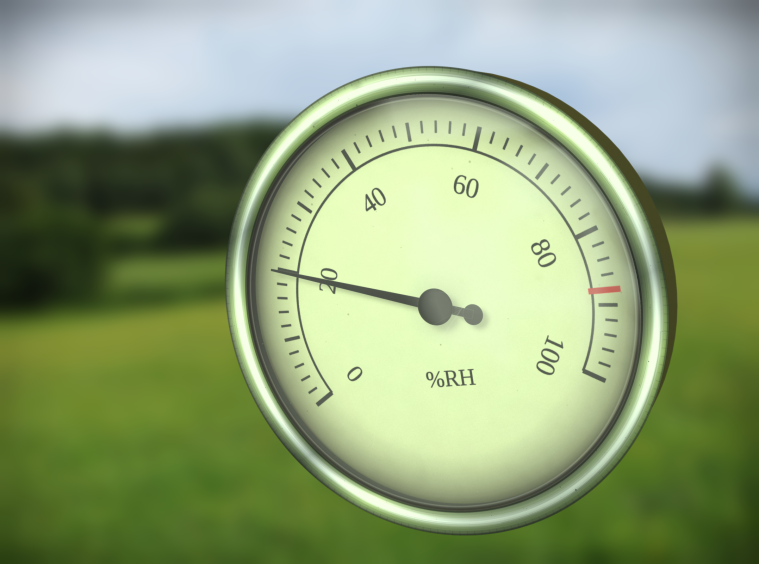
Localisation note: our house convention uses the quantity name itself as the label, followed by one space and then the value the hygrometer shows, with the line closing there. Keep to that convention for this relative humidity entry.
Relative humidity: 20 %
